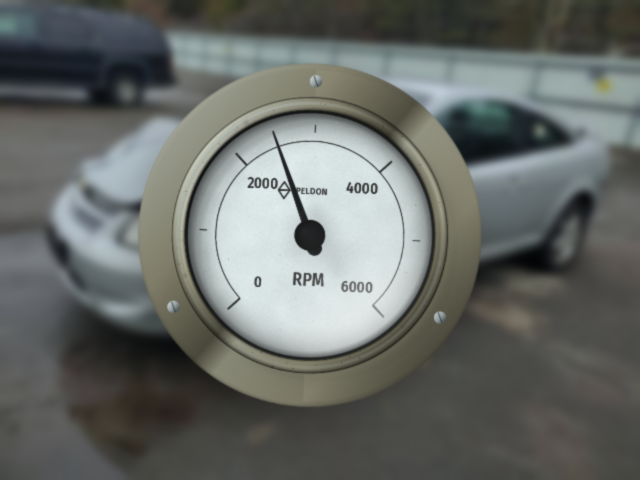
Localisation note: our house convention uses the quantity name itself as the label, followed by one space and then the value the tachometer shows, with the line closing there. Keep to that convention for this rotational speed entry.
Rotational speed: 2500 rpm
